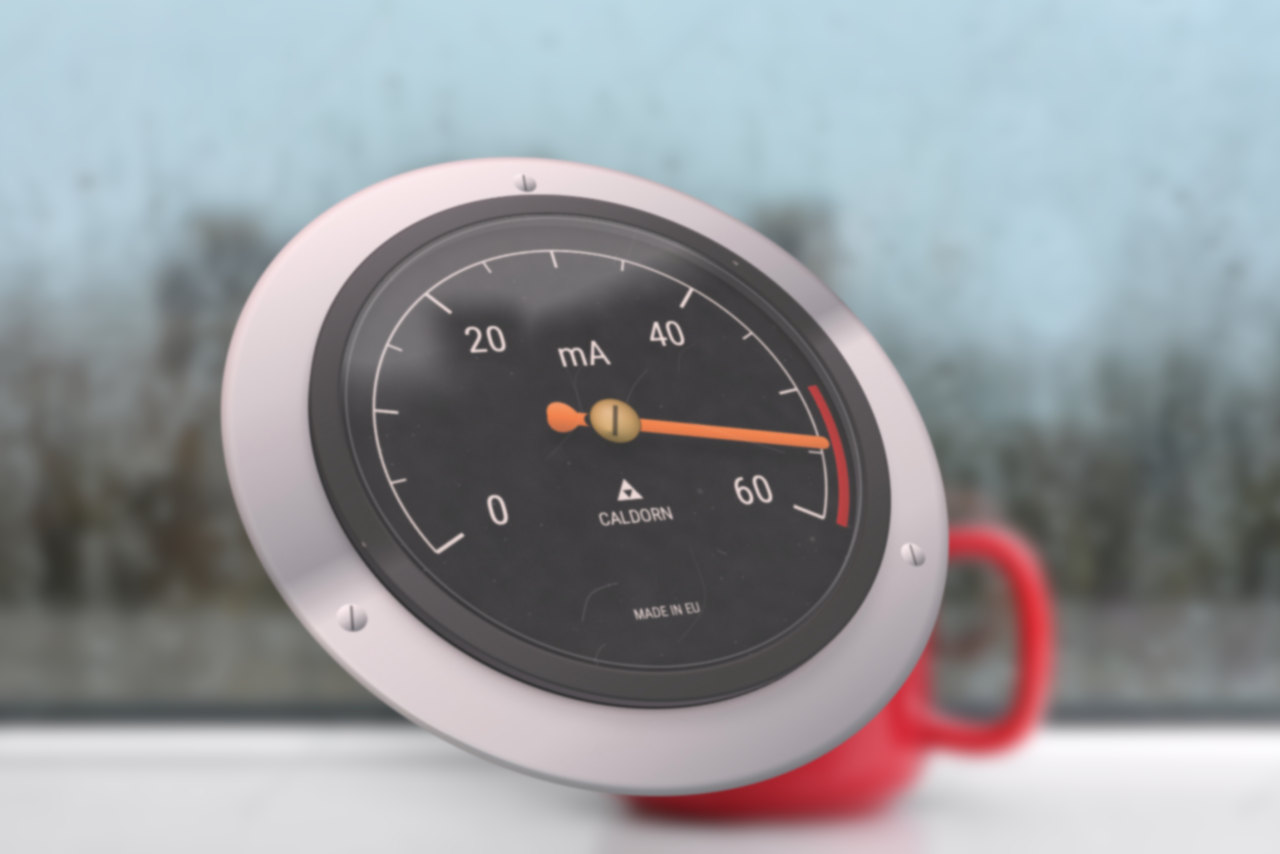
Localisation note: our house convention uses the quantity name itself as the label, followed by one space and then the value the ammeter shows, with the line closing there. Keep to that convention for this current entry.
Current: 55 mA
